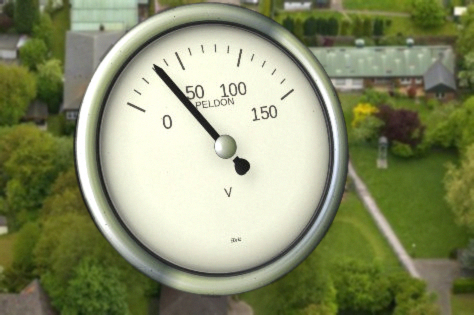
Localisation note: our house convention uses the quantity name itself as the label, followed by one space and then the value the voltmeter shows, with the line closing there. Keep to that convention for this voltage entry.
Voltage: 30 V
